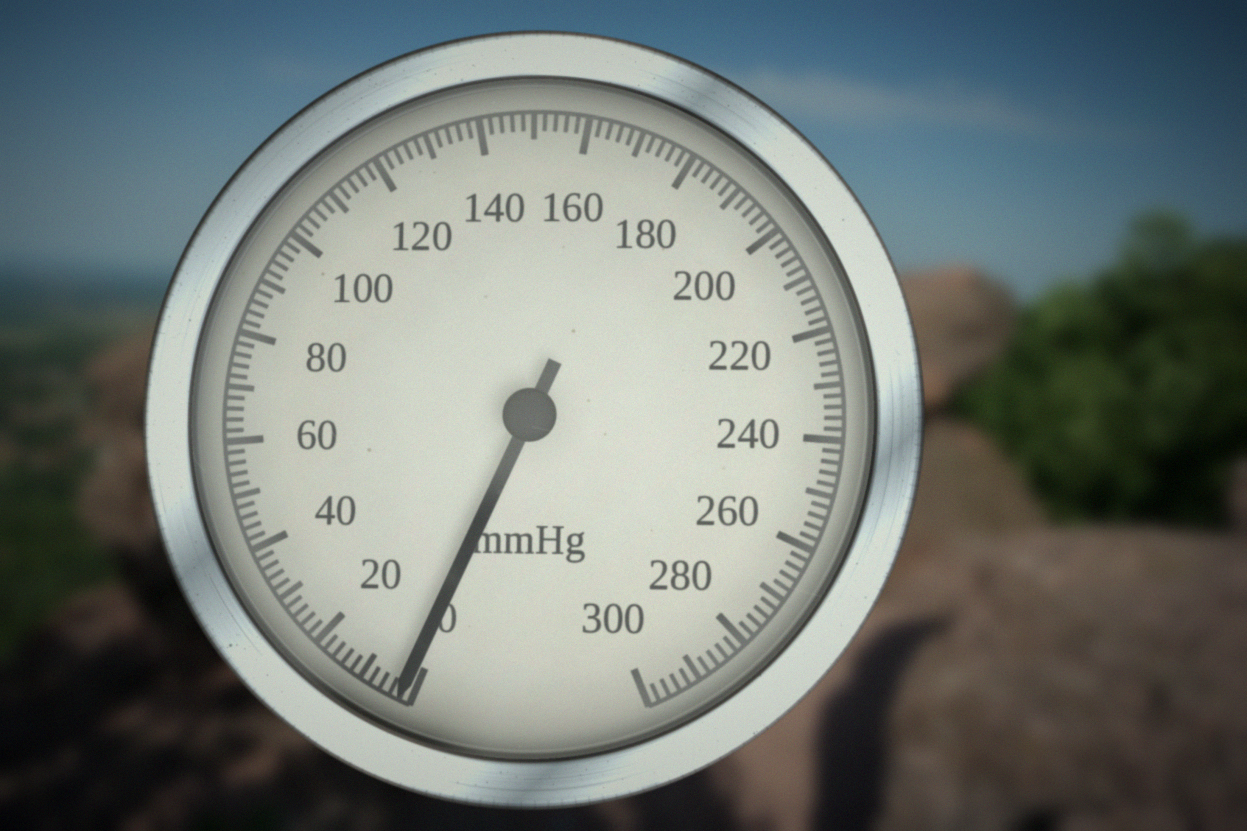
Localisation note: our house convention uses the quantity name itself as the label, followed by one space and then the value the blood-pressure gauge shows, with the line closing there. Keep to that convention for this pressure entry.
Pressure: 2 mmHg
